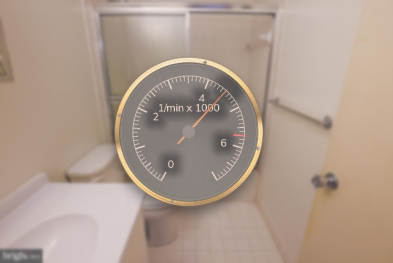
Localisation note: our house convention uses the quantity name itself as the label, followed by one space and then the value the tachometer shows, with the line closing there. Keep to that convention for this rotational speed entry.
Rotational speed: 4500 rpm
